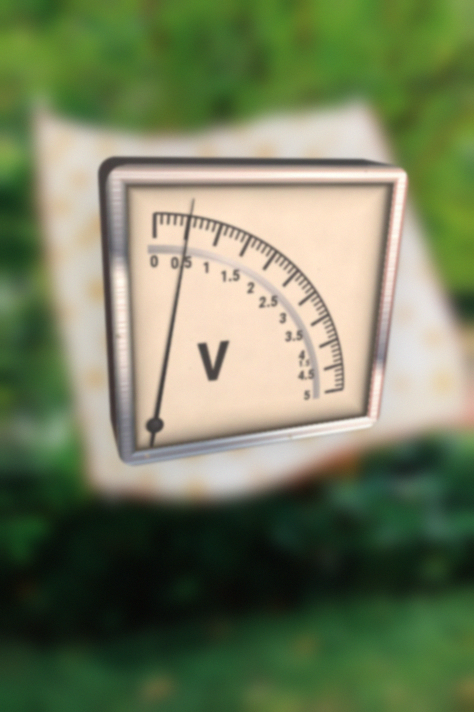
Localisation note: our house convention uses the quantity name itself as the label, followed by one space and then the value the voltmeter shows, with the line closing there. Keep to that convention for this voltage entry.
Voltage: 0.5 V
